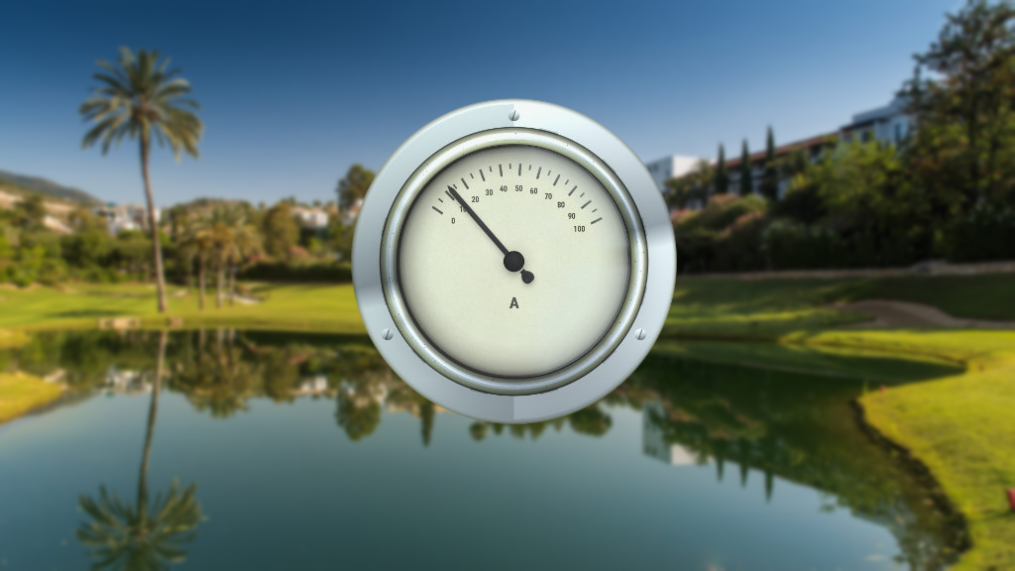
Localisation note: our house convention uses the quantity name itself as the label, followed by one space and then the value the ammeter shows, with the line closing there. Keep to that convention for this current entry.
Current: 12.5 A
